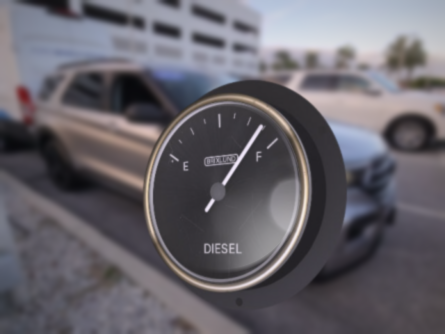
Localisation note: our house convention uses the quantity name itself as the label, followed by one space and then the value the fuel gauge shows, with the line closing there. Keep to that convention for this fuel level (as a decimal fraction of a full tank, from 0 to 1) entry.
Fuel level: 0.875
